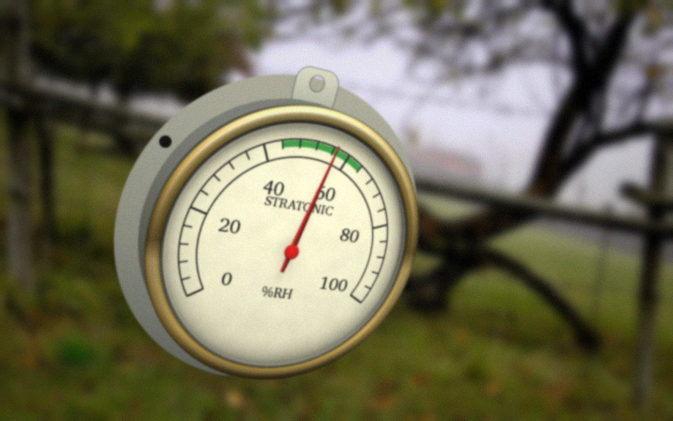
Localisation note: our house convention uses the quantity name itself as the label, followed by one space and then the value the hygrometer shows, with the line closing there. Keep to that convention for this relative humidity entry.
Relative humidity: 56 %
